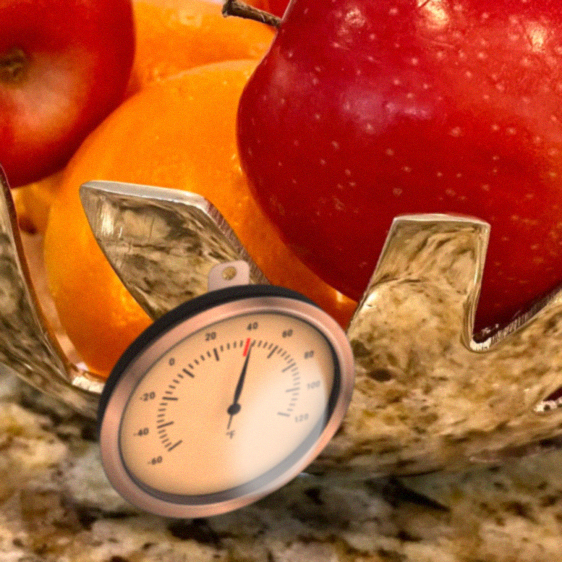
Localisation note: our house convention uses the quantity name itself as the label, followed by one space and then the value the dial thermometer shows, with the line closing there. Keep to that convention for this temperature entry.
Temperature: 40 °F
